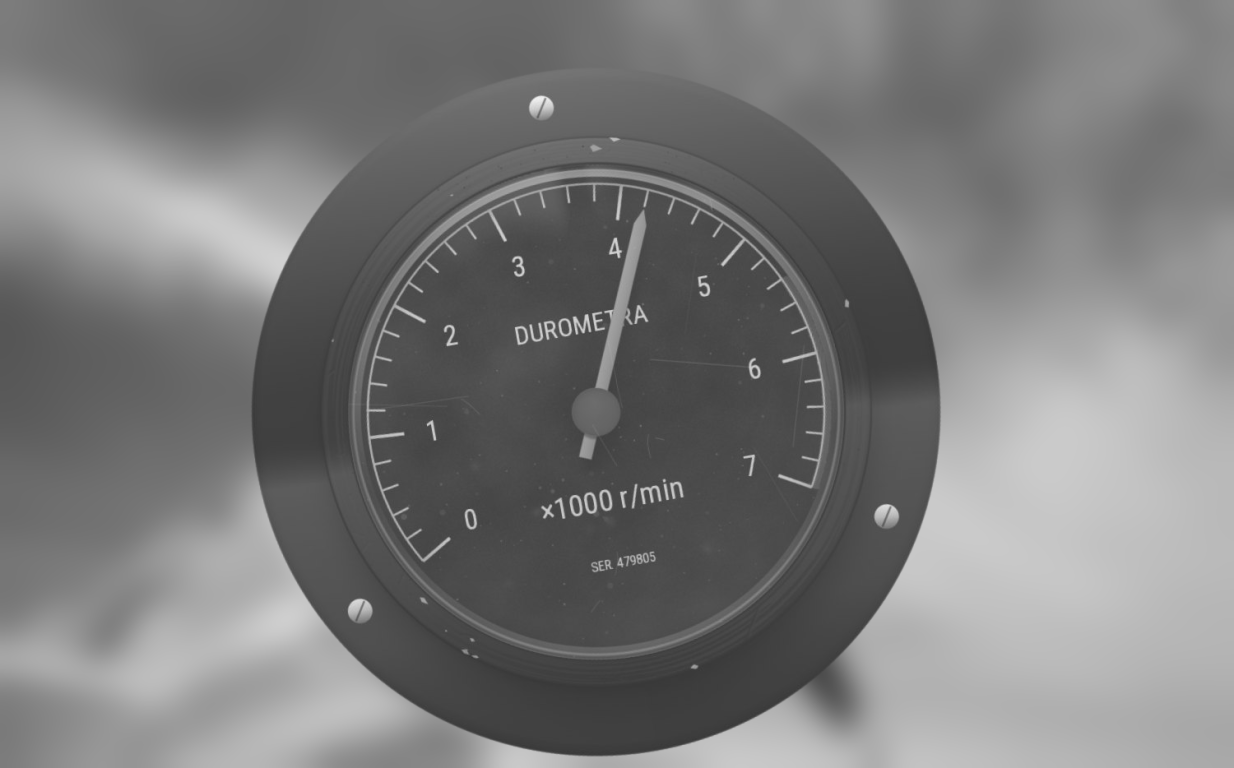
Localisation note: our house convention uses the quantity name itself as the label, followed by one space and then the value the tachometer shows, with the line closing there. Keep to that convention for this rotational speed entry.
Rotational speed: 4200 rpm
